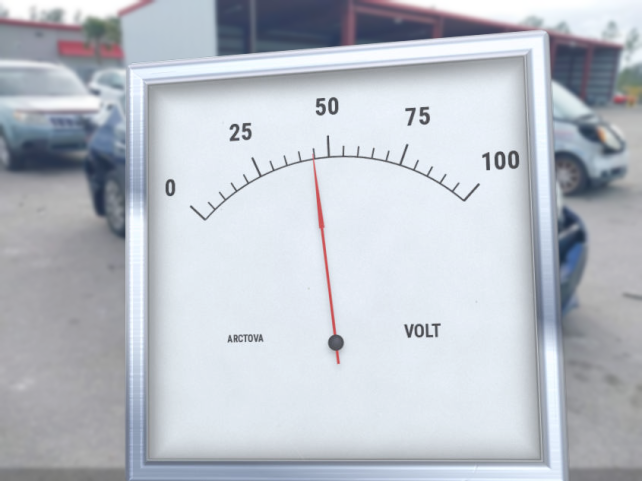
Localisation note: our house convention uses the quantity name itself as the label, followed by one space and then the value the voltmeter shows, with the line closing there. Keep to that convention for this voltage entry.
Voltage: 45 V
